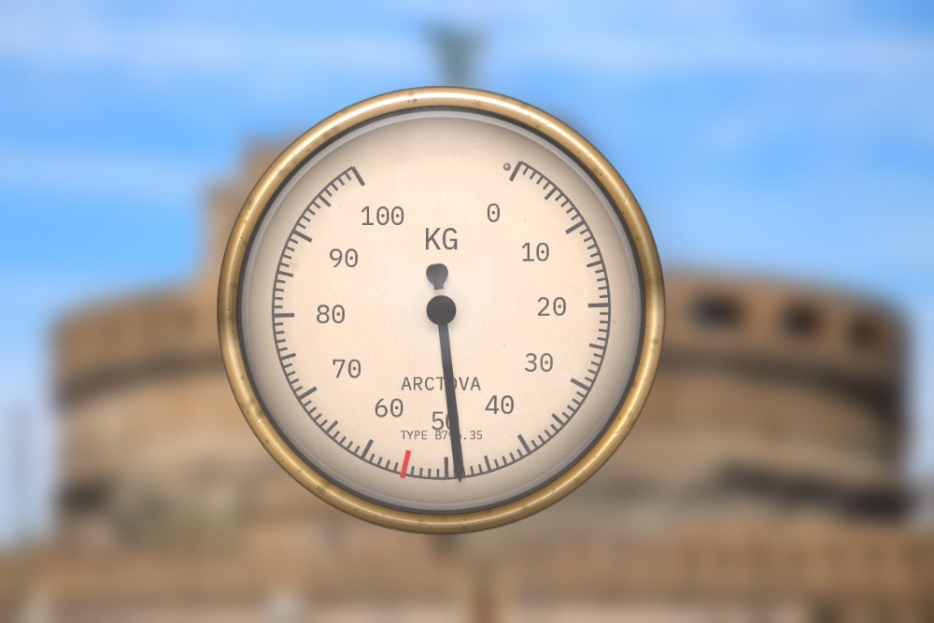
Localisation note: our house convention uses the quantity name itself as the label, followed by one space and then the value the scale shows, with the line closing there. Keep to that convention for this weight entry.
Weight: 48.5 kg
